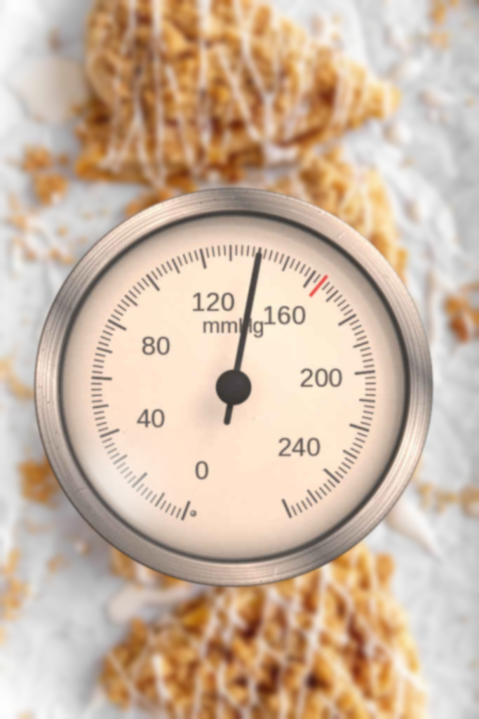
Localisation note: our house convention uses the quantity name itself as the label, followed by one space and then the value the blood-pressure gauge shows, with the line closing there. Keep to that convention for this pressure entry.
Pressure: 140 mmHg
